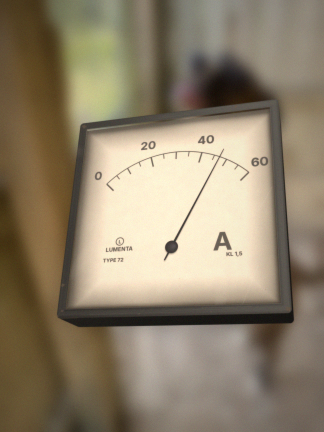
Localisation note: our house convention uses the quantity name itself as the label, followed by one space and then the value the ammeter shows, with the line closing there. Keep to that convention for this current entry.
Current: 47.5 A
